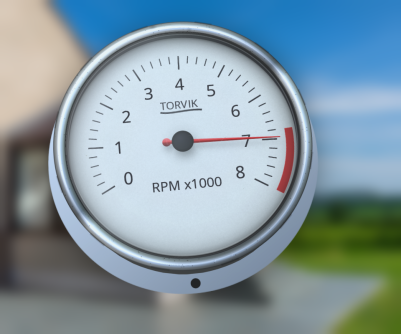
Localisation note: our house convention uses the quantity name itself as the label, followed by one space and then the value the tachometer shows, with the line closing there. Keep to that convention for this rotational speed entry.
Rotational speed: 7000 rpm
